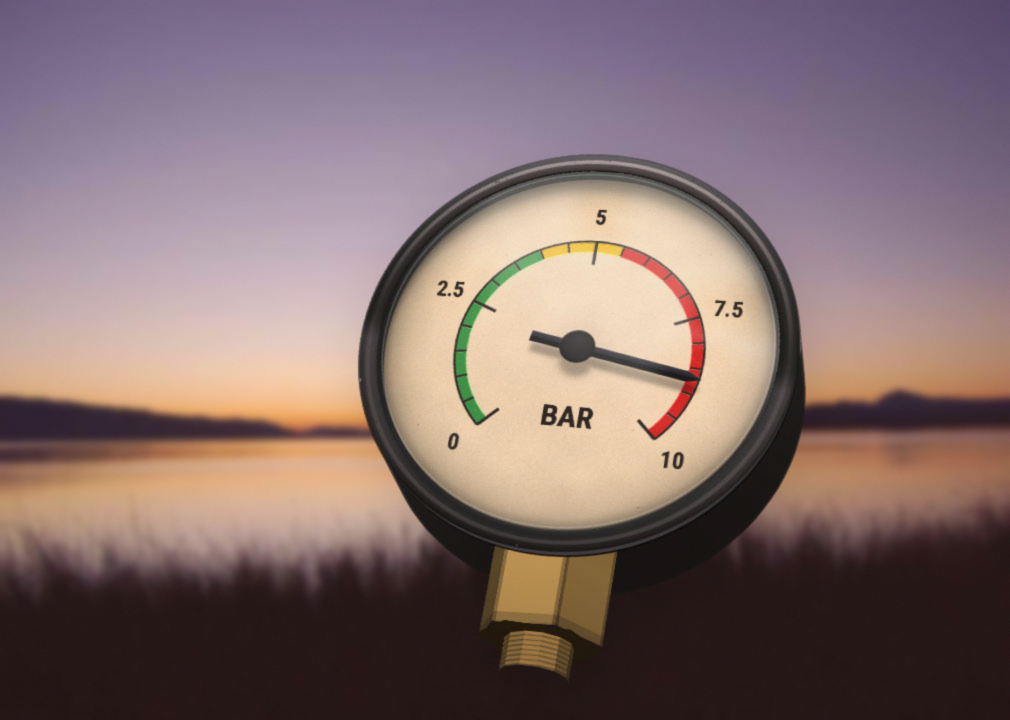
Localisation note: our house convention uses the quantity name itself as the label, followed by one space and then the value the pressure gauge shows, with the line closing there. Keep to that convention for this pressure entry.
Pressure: 8.75 bar
